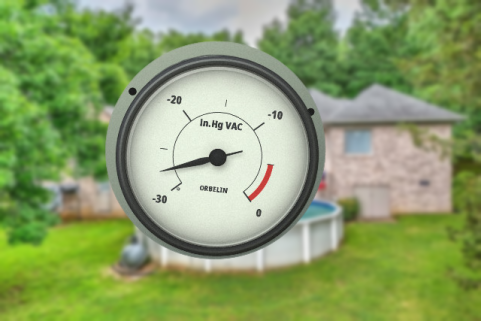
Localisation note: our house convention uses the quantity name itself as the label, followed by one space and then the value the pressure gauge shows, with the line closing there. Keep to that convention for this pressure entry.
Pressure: -27.5 inHg
